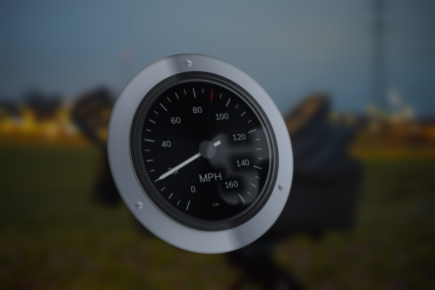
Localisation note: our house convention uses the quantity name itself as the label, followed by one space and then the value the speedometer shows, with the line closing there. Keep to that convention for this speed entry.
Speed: 20 mph
